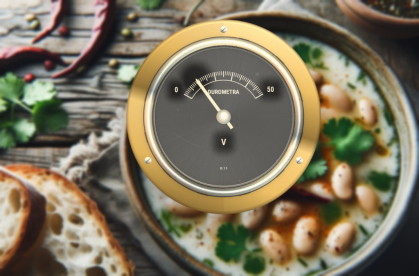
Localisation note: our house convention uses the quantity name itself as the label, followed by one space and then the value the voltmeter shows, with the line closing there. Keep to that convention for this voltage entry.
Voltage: 10 V
